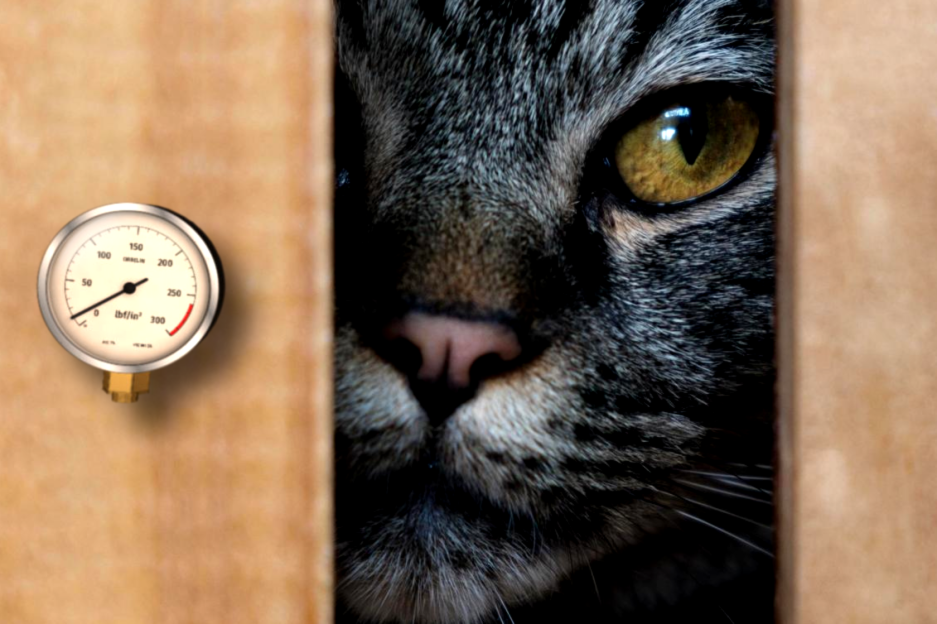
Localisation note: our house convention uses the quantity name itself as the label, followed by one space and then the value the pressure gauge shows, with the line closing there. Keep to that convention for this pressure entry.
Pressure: 10 psi
